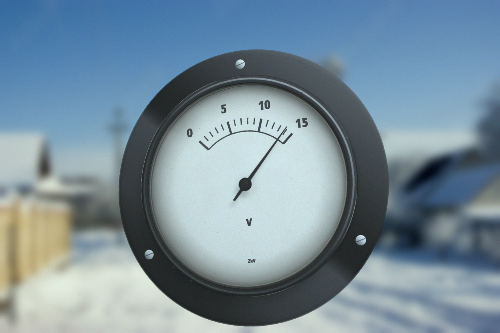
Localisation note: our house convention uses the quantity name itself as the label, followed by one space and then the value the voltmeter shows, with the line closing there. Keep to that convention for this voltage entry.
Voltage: 14 V
